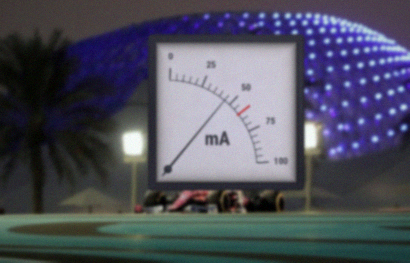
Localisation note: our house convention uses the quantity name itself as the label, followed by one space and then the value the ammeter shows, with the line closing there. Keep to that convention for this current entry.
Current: 45 mA
